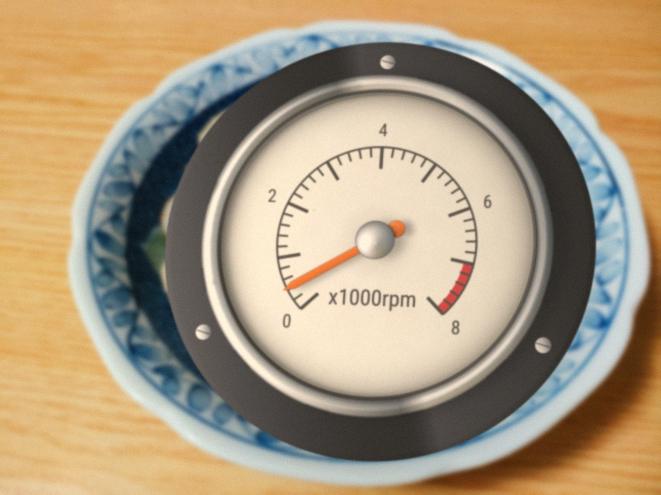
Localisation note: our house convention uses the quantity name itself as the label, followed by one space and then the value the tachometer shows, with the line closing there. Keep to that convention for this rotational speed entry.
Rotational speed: 400 rpm
